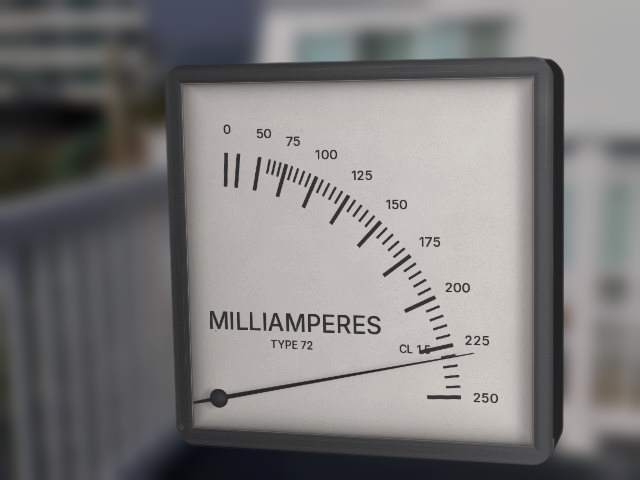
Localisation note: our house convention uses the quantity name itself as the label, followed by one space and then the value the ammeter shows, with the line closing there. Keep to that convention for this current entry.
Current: 230 mA
